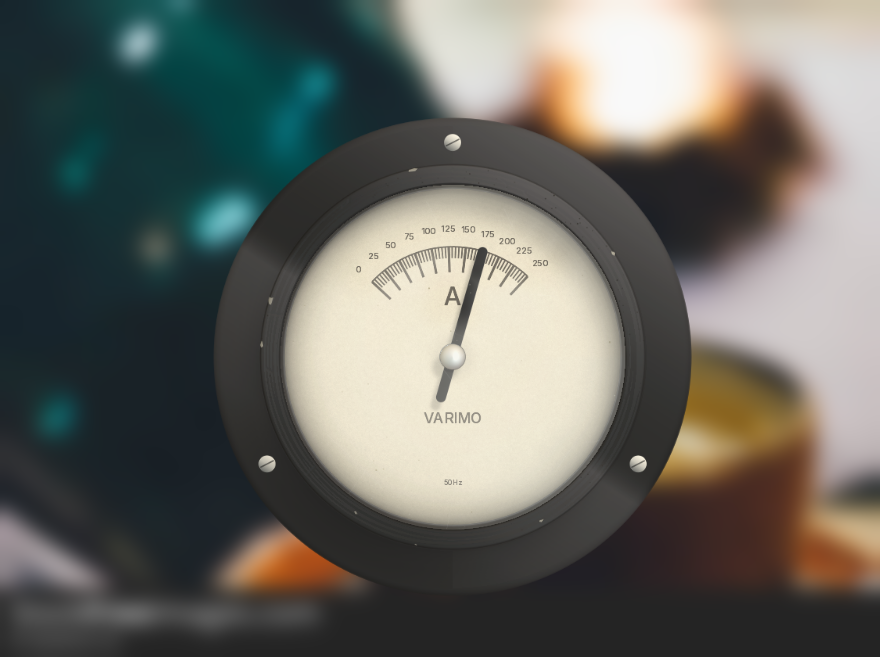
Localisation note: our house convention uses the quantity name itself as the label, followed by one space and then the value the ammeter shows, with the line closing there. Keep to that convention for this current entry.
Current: 175 A
